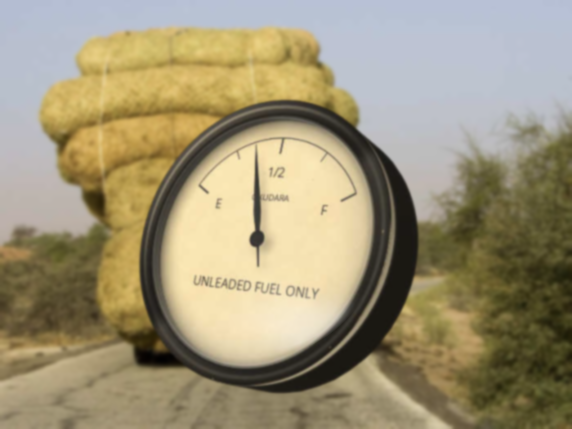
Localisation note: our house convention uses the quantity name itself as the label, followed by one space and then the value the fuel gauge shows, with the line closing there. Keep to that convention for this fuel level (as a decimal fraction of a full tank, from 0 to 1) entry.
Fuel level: 0.375
